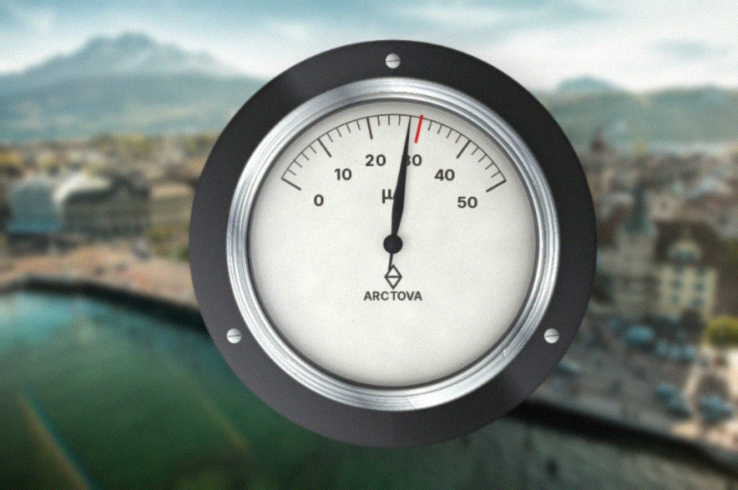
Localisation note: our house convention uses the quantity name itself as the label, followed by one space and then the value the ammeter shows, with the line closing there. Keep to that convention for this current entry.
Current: 28 µA
